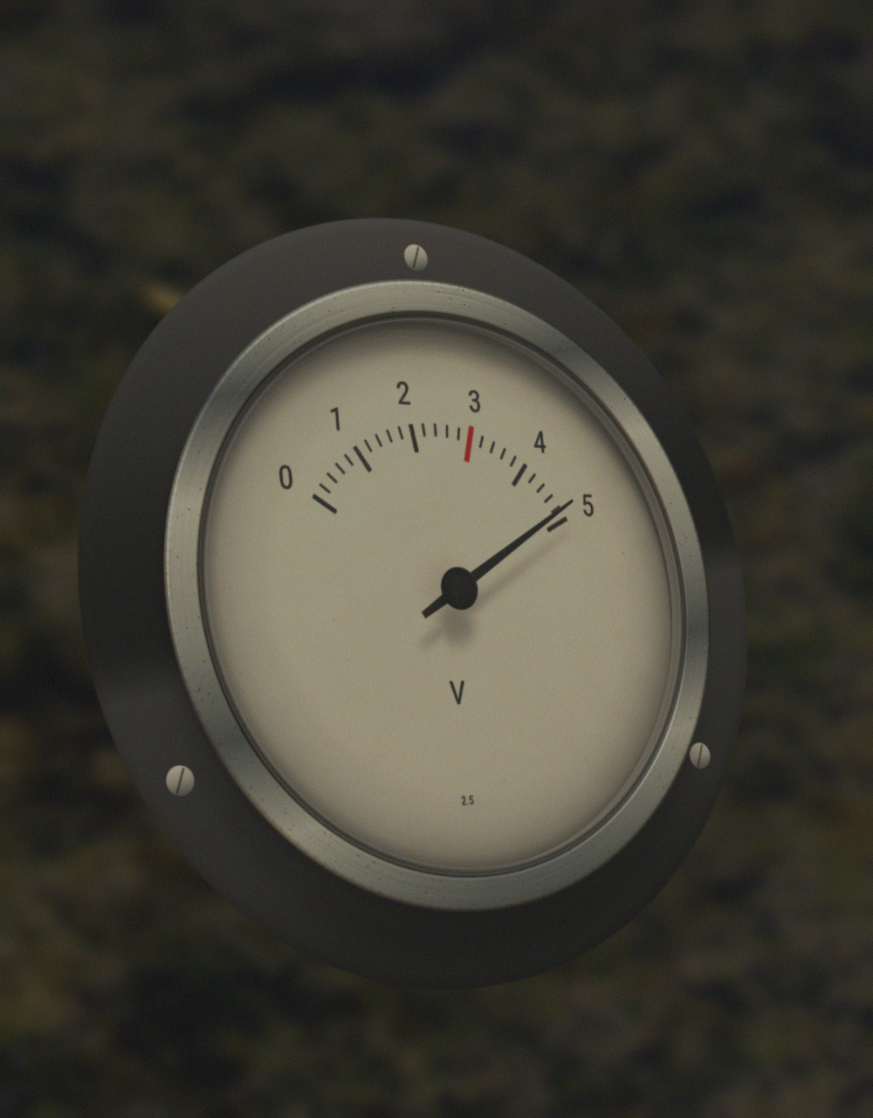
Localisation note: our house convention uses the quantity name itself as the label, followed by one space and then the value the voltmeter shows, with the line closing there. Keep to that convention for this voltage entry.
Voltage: 4.8 V
